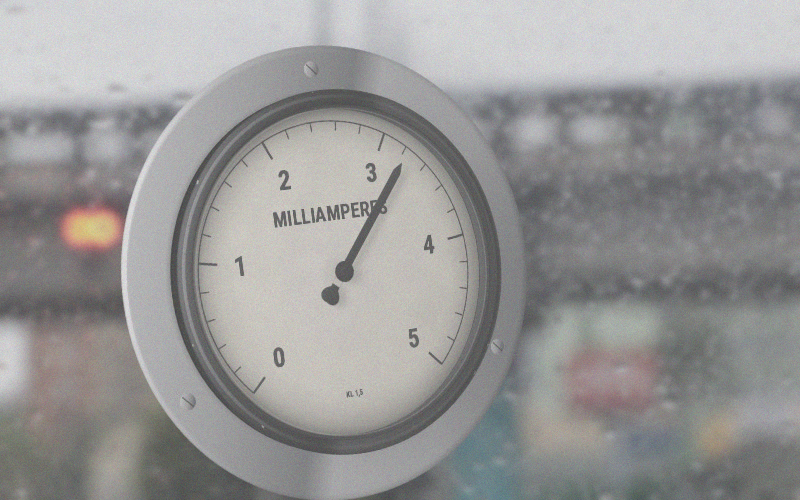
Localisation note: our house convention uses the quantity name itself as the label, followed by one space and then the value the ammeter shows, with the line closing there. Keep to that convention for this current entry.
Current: 3.2 mA
